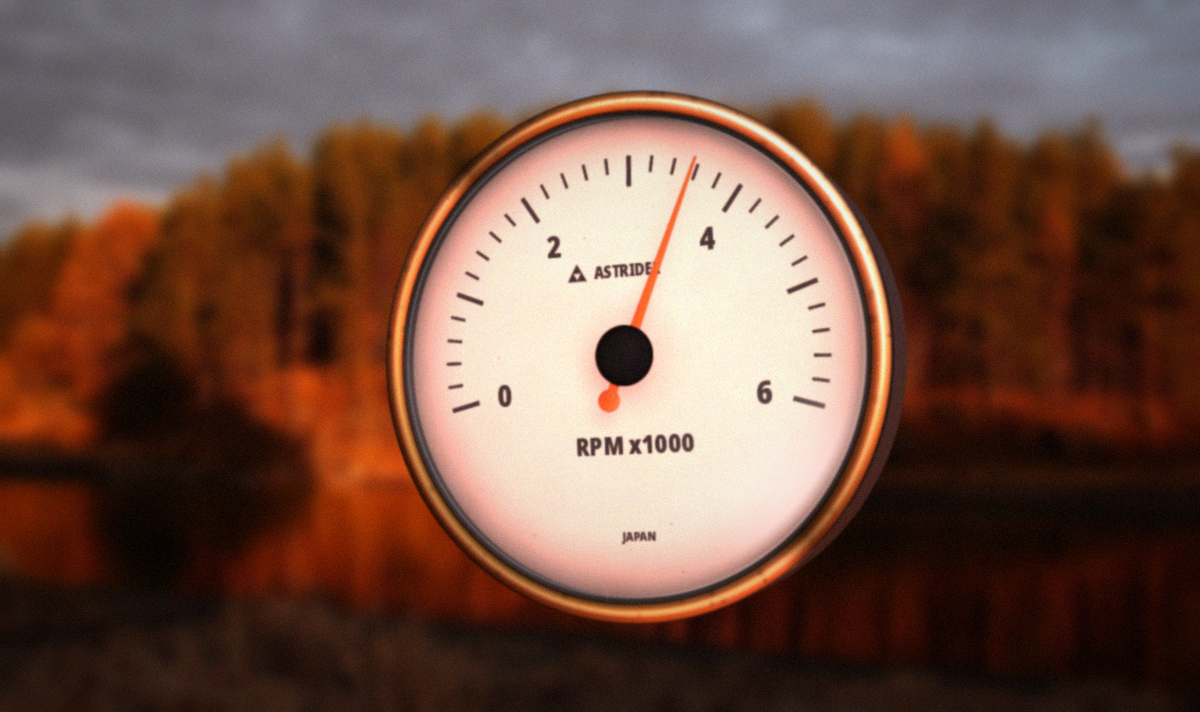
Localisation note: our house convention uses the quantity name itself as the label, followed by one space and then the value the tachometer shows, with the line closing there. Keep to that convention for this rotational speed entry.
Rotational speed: 3600 rpm
